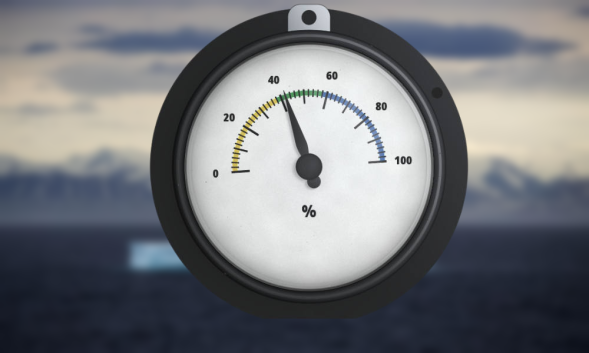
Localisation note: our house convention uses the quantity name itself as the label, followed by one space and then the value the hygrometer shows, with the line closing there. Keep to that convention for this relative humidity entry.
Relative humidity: 42 %
